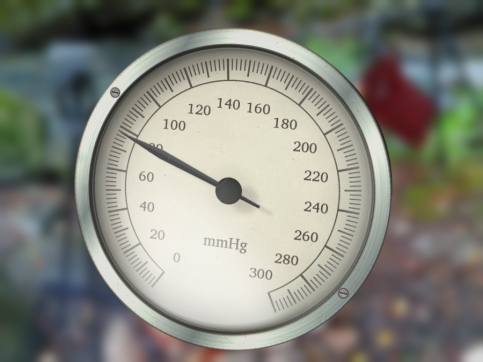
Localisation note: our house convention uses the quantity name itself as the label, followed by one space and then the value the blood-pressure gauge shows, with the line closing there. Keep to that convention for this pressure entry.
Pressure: 78 mmHg
